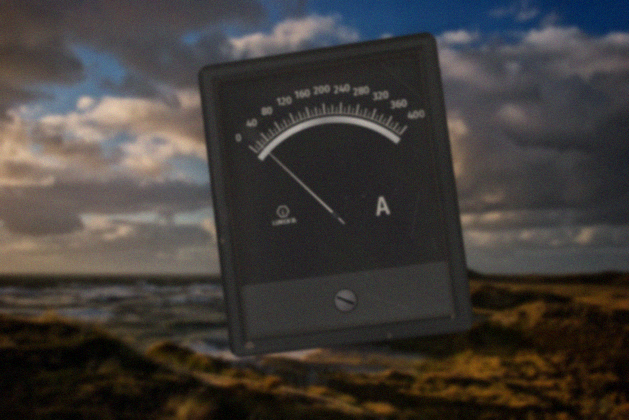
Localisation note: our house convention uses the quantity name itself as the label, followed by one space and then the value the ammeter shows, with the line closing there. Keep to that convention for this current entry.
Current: 20 A
